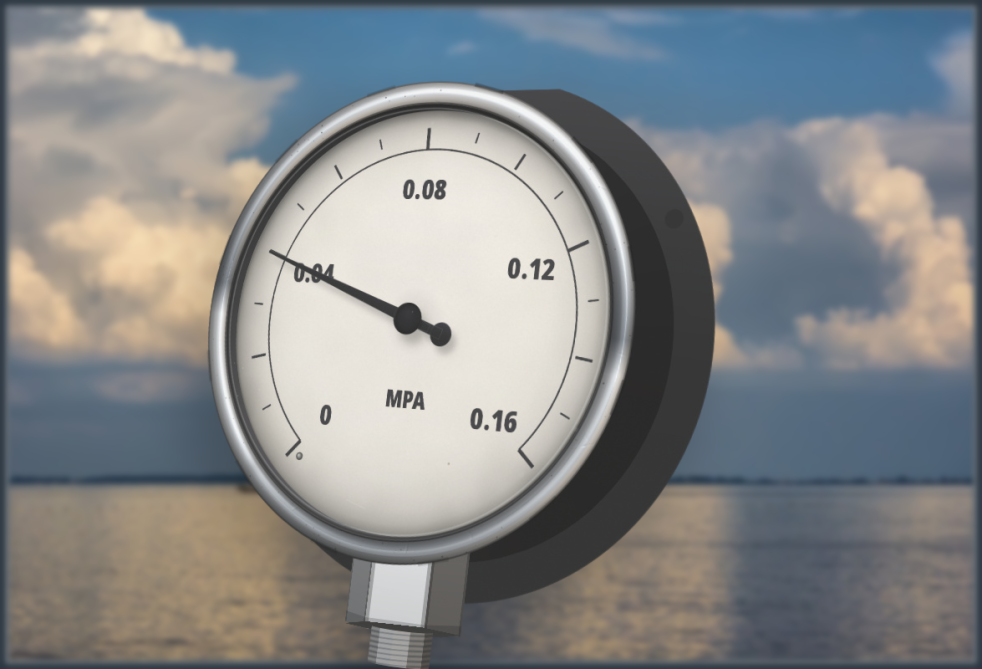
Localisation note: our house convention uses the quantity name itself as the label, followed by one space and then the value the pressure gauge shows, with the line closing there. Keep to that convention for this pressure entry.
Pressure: 0.04 MPa
